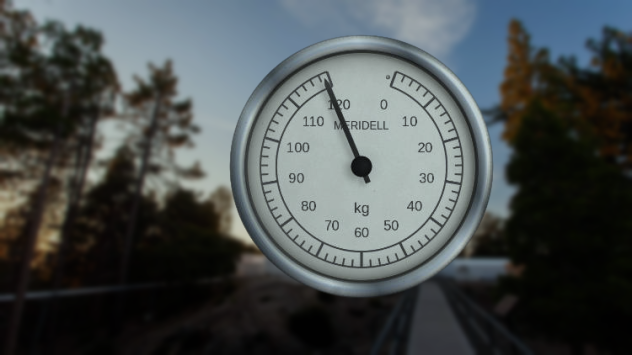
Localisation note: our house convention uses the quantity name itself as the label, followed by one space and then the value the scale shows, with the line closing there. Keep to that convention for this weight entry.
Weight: 119 kg
